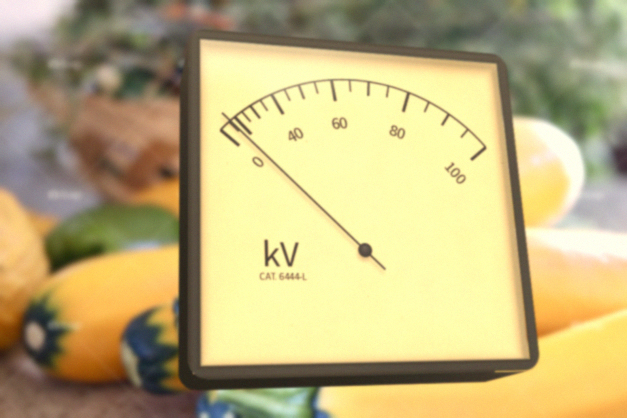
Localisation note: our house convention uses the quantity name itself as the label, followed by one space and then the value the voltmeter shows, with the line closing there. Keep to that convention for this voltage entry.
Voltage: 15 kV
